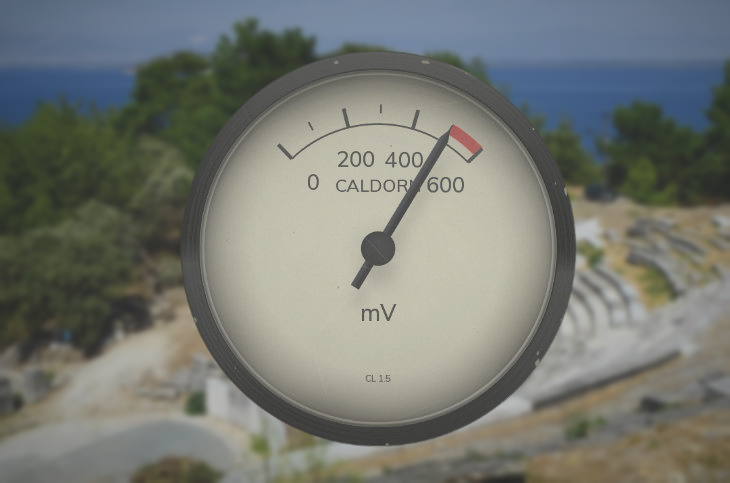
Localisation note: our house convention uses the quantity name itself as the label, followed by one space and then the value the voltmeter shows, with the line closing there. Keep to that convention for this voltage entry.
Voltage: 500 mV
